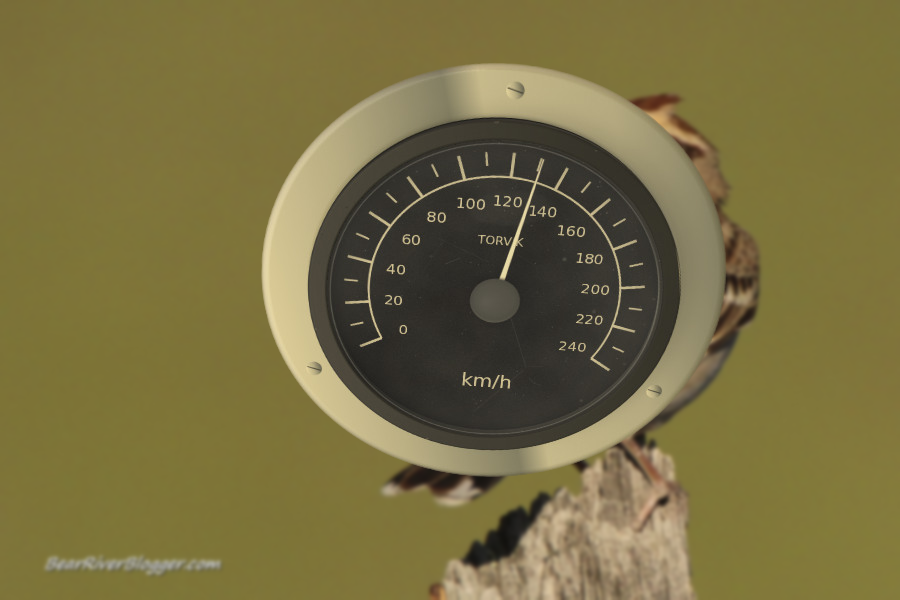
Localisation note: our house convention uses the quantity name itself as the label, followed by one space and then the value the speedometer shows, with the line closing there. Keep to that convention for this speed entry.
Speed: 130 km/h
